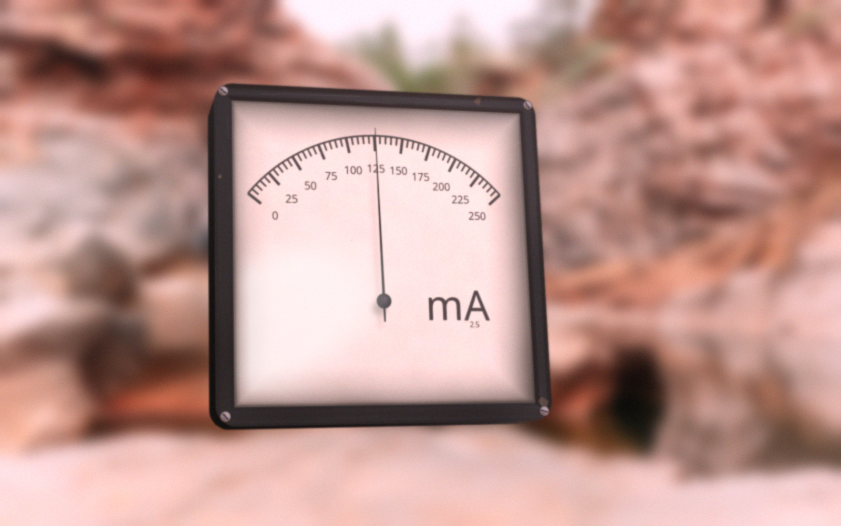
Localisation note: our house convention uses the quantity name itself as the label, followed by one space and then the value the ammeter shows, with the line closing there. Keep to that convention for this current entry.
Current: 125 mA
